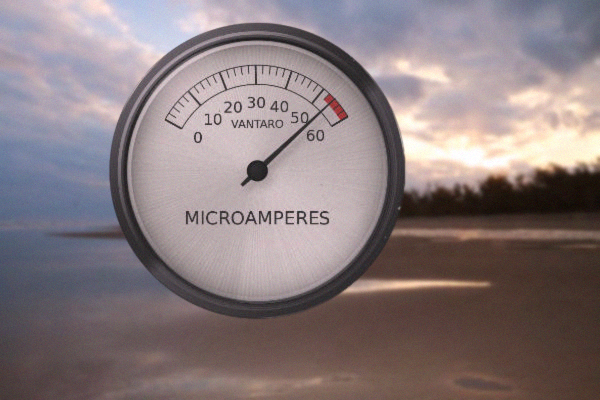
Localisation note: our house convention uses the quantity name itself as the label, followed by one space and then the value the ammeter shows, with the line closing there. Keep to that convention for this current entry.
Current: 54 µA
